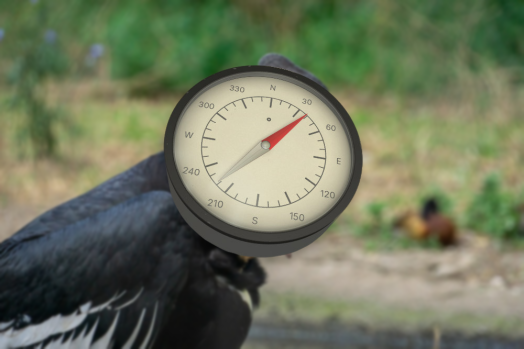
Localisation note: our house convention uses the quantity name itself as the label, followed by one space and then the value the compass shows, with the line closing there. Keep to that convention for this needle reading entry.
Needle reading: 40 °
